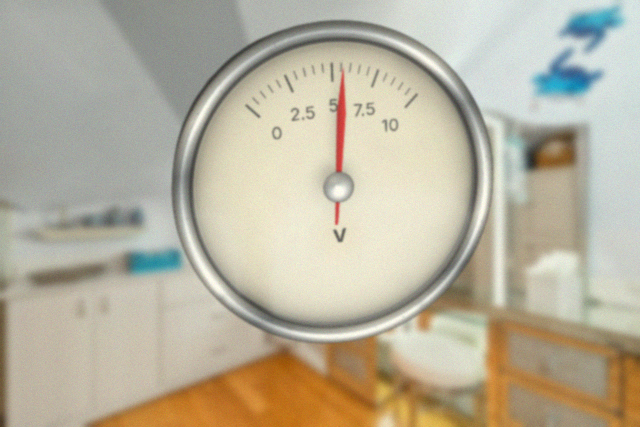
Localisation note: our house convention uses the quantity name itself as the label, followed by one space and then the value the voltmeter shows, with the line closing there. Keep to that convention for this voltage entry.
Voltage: 5.5 V
